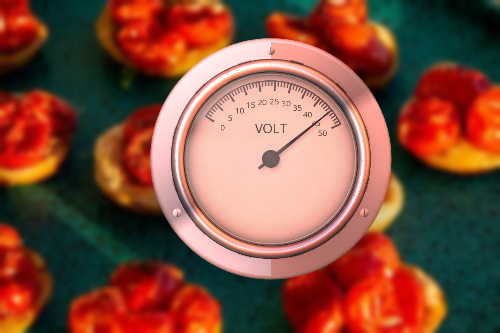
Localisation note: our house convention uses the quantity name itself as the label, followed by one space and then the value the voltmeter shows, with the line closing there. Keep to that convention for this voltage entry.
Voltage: 45 V
